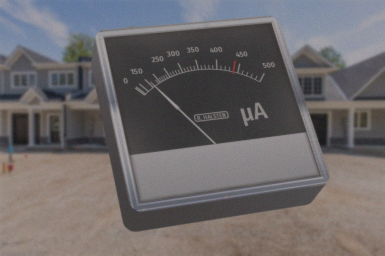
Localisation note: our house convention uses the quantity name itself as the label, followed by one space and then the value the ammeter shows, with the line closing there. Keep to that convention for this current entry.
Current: 150 µA
